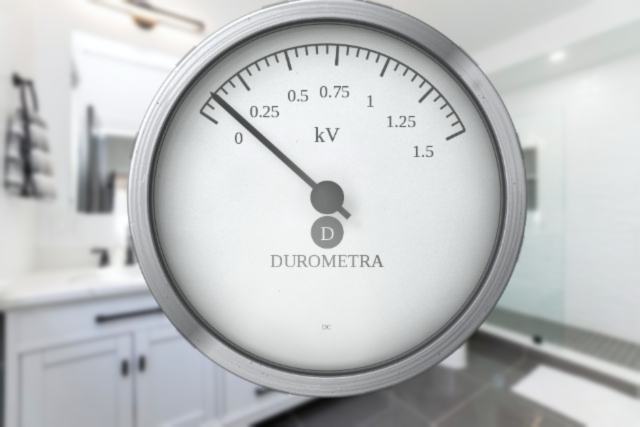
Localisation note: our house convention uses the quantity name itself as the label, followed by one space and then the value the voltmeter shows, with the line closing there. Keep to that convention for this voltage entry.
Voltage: 0.1 kV
